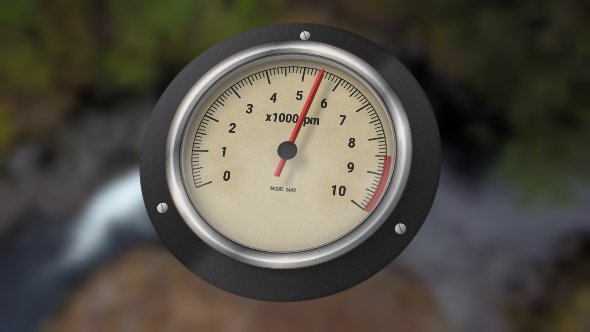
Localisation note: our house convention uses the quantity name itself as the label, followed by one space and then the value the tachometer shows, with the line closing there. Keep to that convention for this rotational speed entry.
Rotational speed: 5500 rpm
